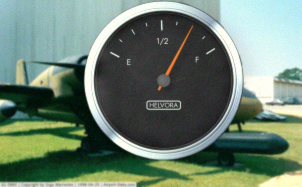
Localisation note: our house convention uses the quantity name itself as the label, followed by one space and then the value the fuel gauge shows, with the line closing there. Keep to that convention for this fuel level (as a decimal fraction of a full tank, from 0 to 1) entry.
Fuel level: 0.75
